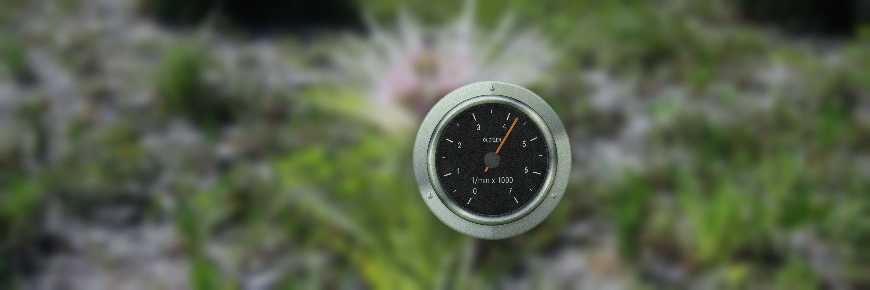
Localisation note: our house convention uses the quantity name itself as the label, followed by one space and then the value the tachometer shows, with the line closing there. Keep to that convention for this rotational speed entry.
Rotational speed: 4250 rpm
